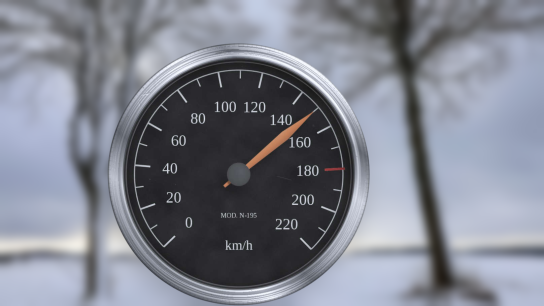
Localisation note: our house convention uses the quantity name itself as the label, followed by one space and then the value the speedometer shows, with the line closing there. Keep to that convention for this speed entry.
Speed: 150 km/h
